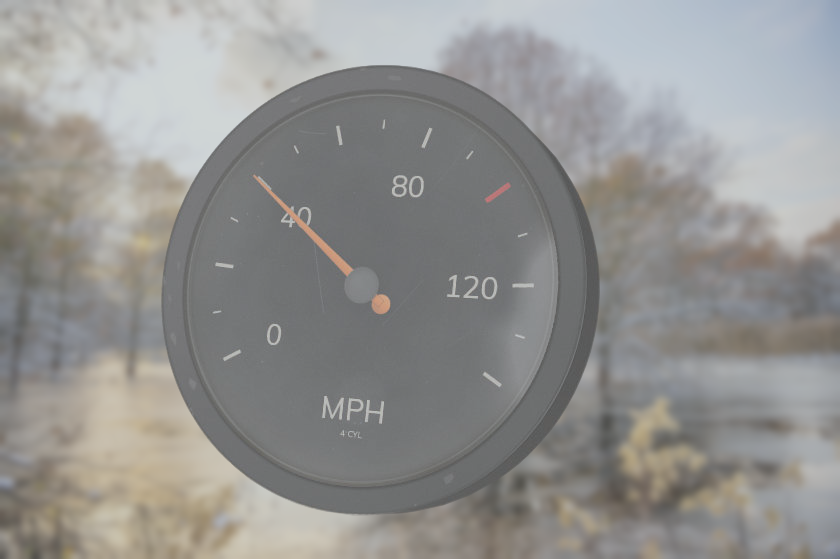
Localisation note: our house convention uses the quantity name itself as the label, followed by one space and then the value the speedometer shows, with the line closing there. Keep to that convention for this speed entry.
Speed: 40 mph
